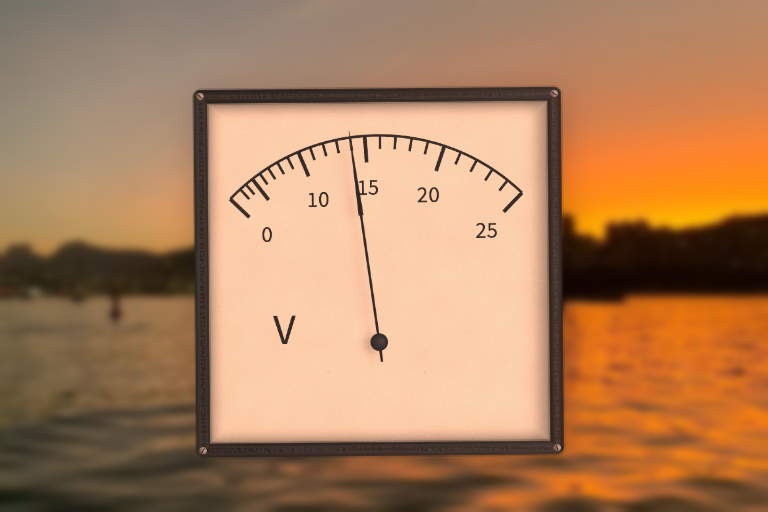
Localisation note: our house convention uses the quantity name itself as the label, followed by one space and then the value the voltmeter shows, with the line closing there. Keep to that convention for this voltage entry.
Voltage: 14 V
